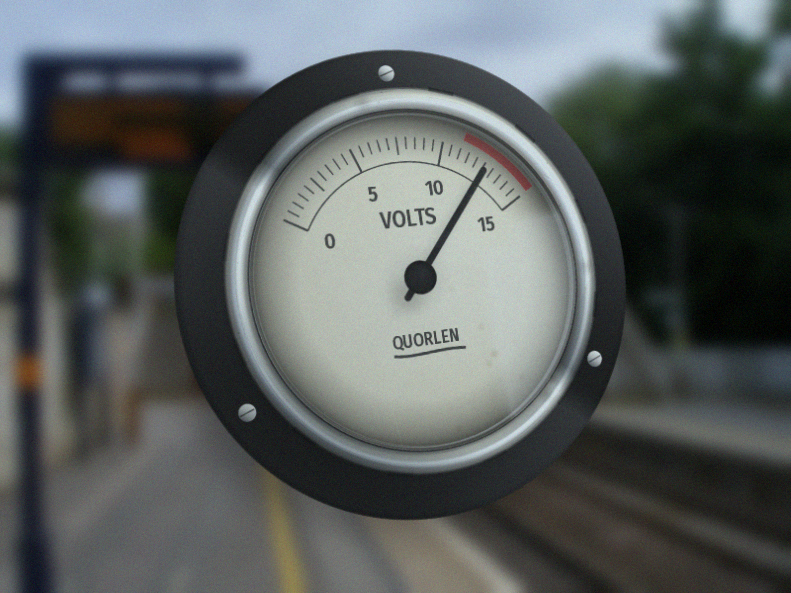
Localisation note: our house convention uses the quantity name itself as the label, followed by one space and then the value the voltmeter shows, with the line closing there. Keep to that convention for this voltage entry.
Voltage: 12.5 V
